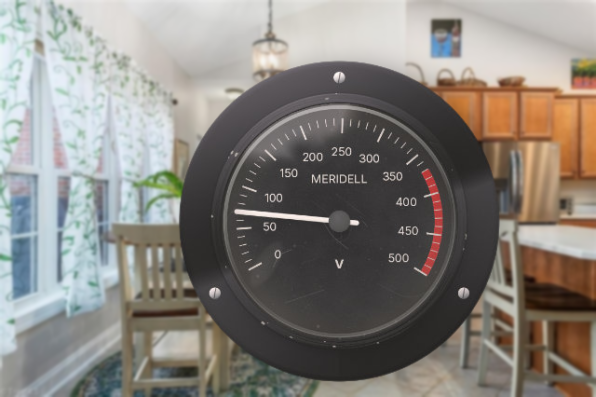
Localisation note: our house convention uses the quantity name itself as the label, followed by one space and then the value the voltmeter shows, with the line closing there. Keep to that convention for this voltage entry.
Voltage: 70 V
